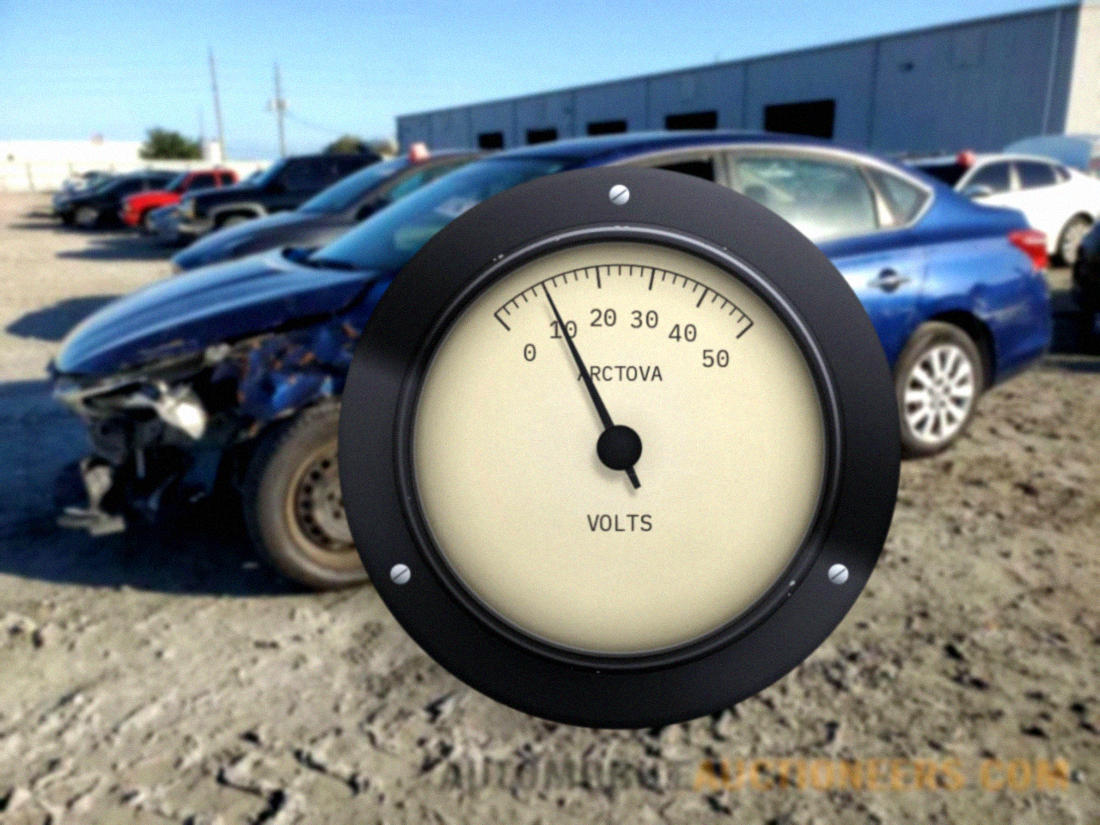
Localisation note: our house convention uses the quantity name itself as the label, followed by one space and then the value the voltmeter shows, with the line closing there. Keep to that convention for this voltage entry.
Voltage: 10 V
